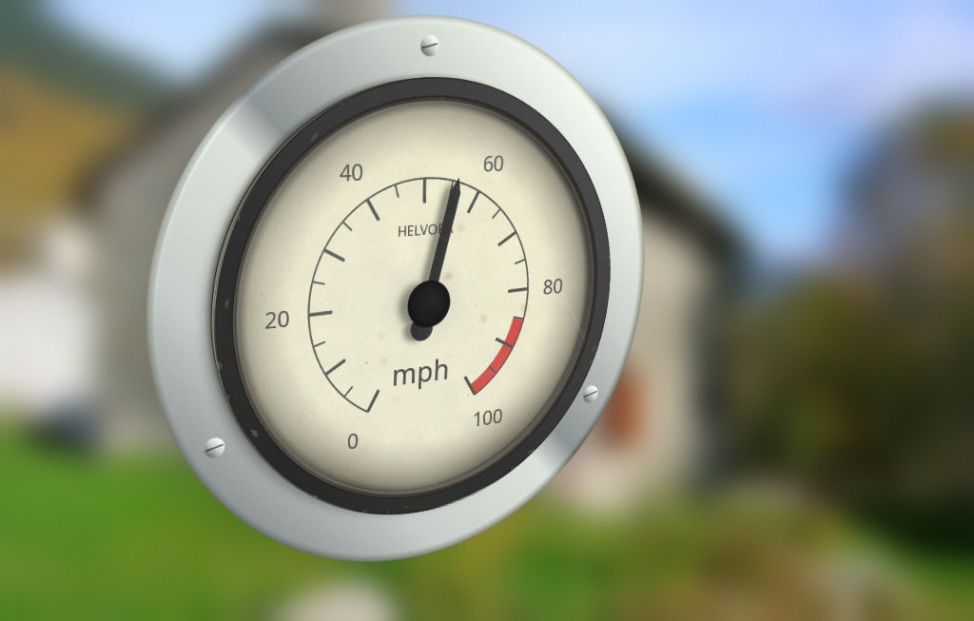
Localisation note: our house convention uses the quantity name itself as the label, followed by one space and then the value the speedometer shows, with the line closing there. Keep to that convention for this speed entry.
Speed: 55 mph
